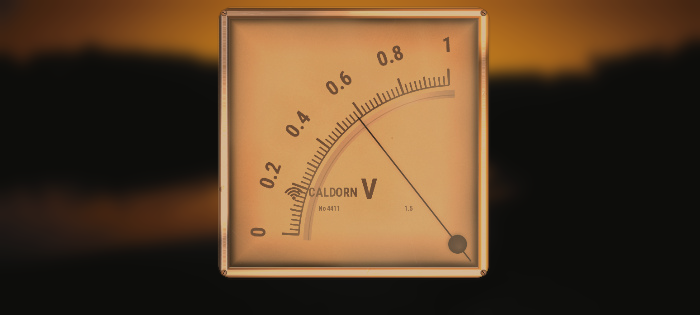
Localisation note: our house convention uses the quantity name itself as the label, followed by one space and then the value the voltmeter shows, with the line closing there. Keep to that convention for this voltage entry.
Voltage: 0.58 V
